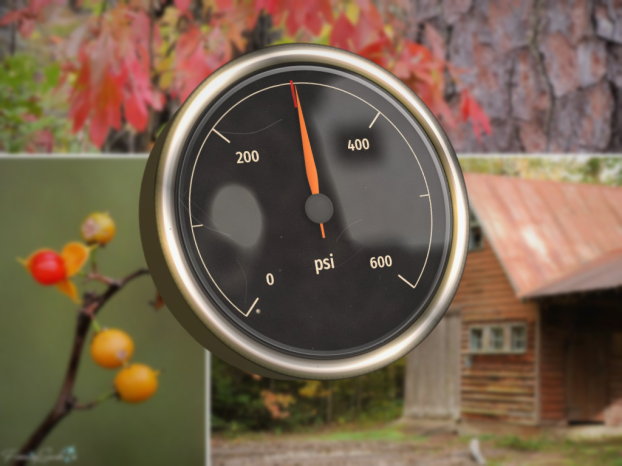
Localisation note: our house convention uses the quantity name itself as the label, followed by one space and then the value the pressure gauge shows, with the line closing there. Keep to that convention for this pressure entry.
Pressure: 300 psi
